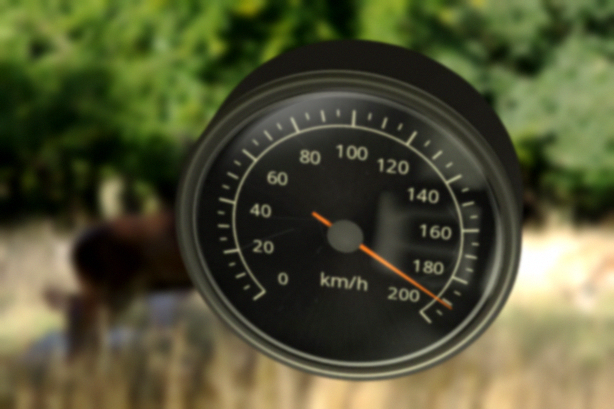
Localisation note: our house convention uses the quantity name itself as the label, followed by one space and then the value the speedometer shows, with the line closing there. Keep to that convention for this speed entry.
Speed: 190 km/h
